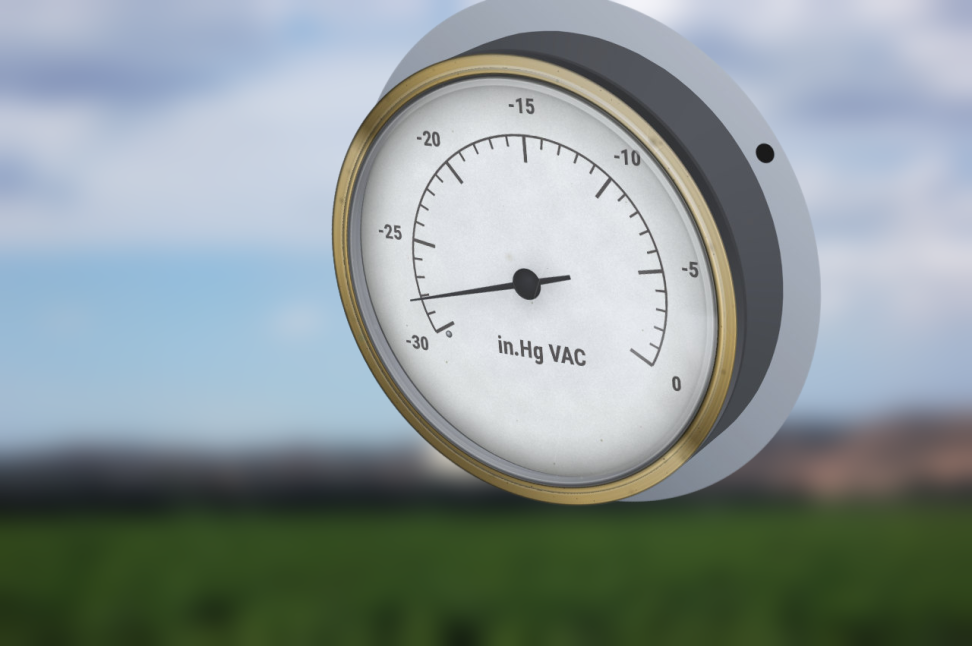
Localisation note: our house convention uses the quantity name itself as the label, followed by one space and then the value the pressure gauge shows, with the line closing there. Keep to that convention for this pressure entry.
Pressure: -28 inHg
